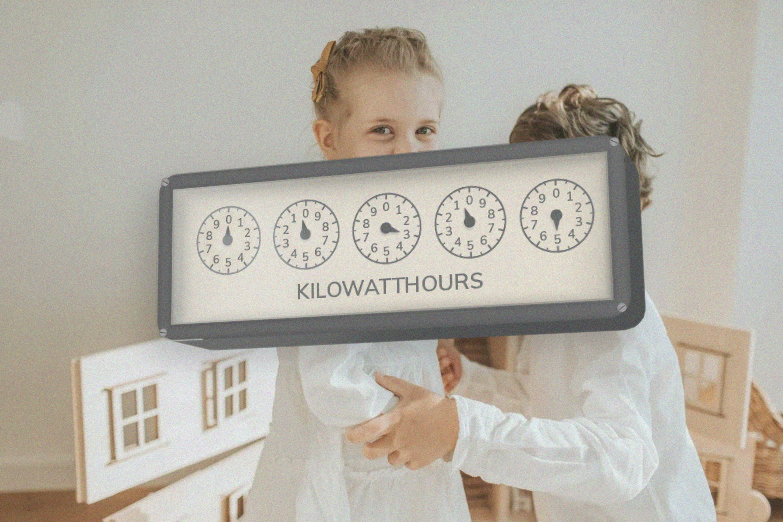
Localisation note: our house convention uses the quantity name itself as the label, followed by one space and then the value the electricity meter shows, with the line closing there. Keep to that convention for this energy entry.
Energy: 305 kWh
